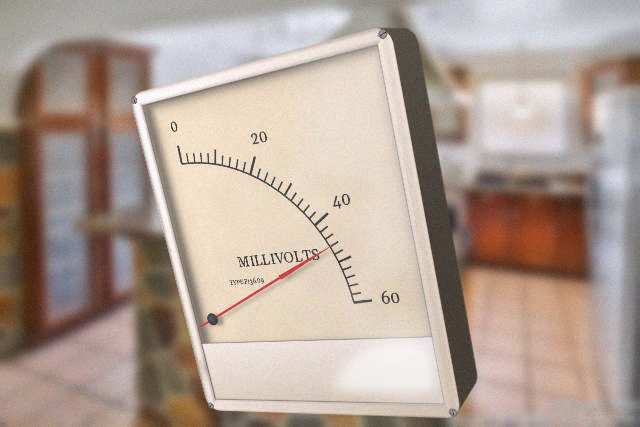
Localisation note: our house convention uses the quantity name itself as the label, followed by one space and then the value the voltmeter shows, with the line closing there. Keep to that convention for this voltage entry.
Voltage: 46 mV
